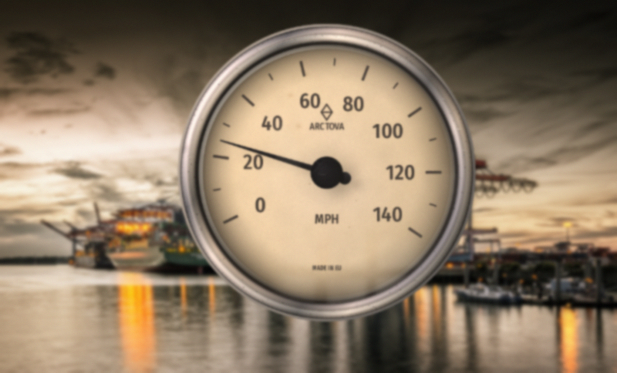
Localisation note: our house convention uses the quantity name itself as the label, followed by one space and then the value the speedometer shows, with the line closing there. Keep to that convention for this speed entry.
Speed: 25 mph
